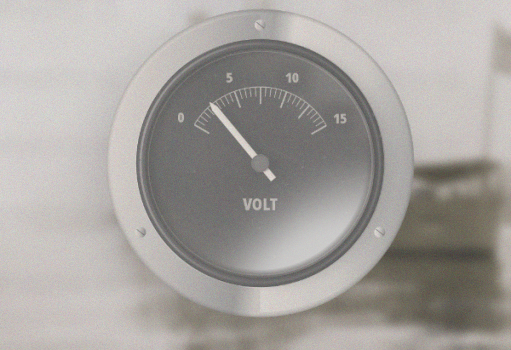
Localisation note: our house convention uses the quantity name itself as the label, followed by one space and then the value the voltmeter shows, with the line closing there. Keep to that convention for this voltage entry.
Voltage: 2.5 V
